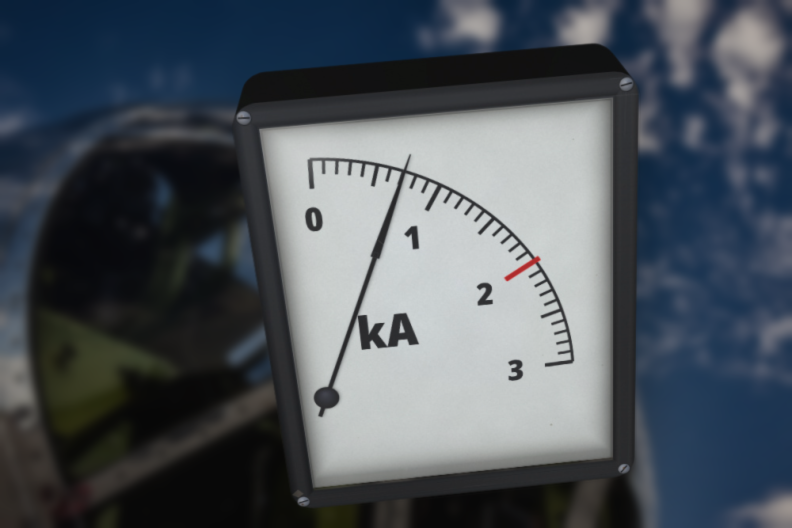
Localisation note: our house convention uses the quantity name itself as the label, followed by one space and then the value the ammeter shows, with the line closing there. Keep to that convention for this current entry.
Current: 0.7 kA
